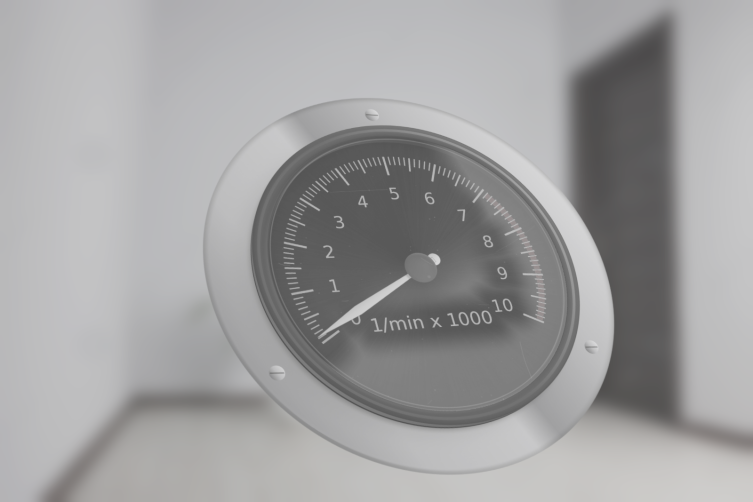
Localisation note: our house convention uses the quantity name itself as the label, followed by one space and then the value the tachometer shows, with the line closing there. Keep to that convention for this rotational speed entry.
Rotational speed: 100 rpm
